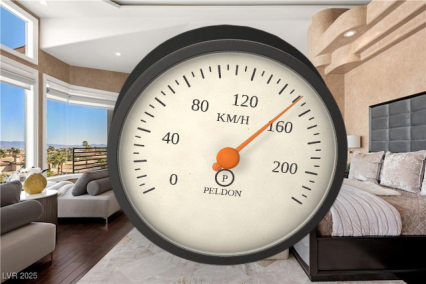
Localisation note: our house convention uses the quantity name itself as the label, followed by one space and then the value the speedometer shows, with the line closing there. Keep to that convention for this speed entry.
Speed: 150 km/h
